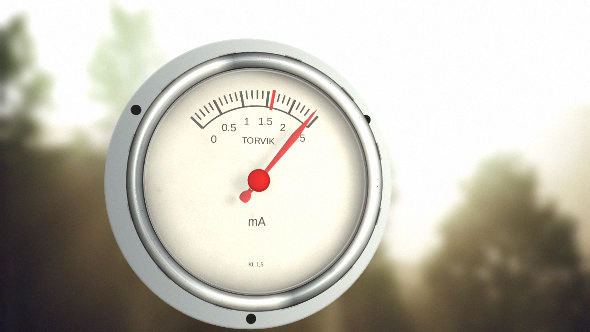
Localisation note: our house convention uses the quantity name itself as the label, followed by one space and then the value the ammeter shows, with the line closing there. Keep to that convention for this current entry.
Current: 2.4 mA
